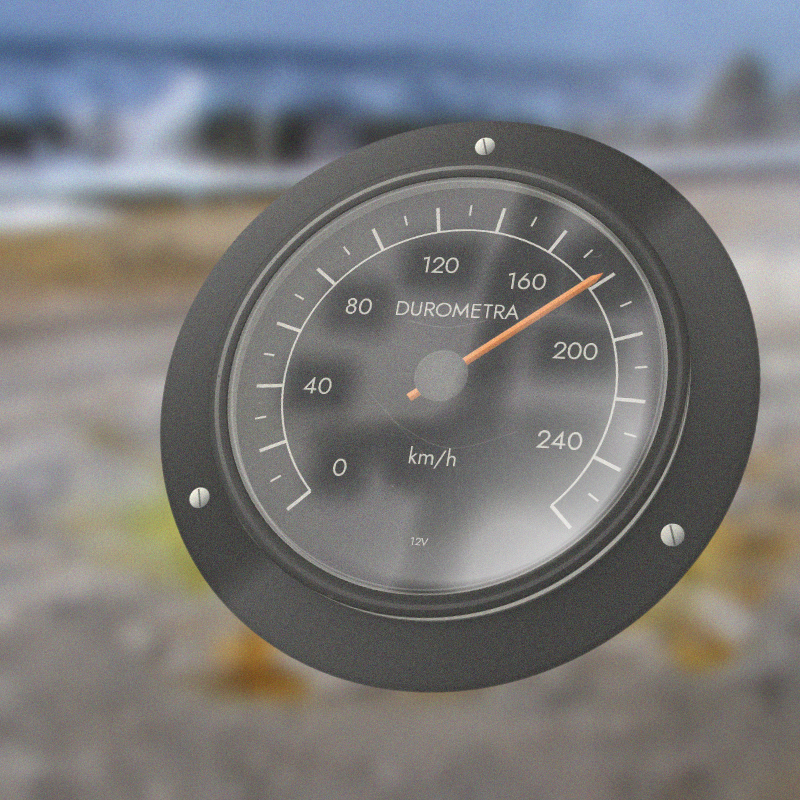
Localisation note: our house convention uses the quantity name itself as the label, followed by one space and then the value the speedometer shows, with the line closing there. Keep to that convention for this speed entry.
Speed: 180 km/h
